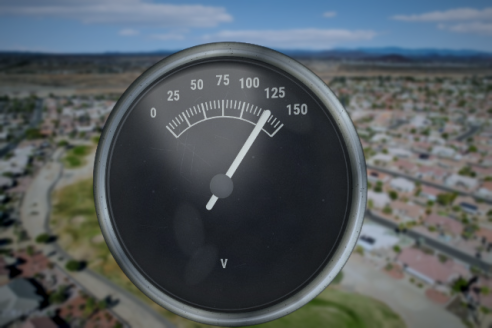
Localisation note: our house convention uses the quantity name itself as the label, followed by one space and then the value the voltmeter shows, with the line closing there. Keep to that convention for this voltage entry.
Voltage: 130 V
